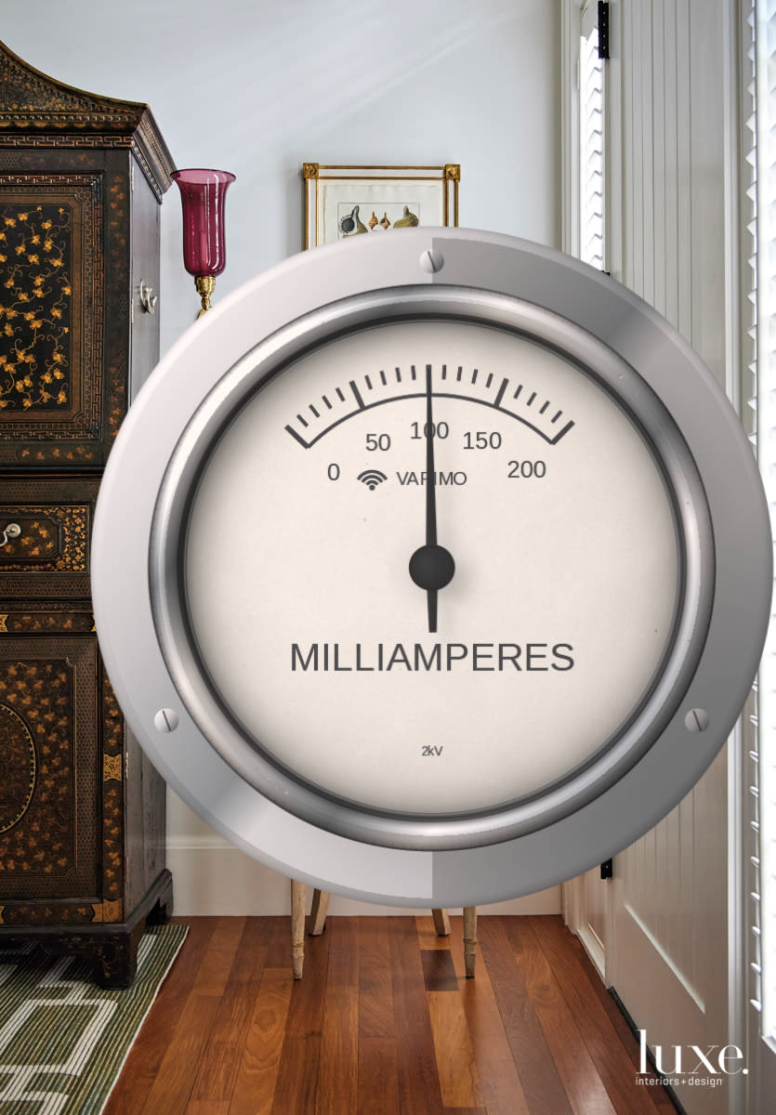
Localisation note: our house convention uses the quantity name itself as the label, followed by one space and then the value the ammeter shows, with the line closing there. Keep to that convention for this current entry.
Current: 100 mA
